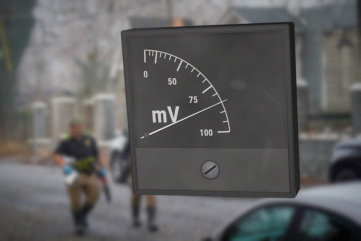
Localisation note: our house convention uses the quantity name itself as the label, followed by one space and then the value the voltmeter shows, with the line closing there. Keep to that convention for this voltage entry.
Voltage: 85 mV
